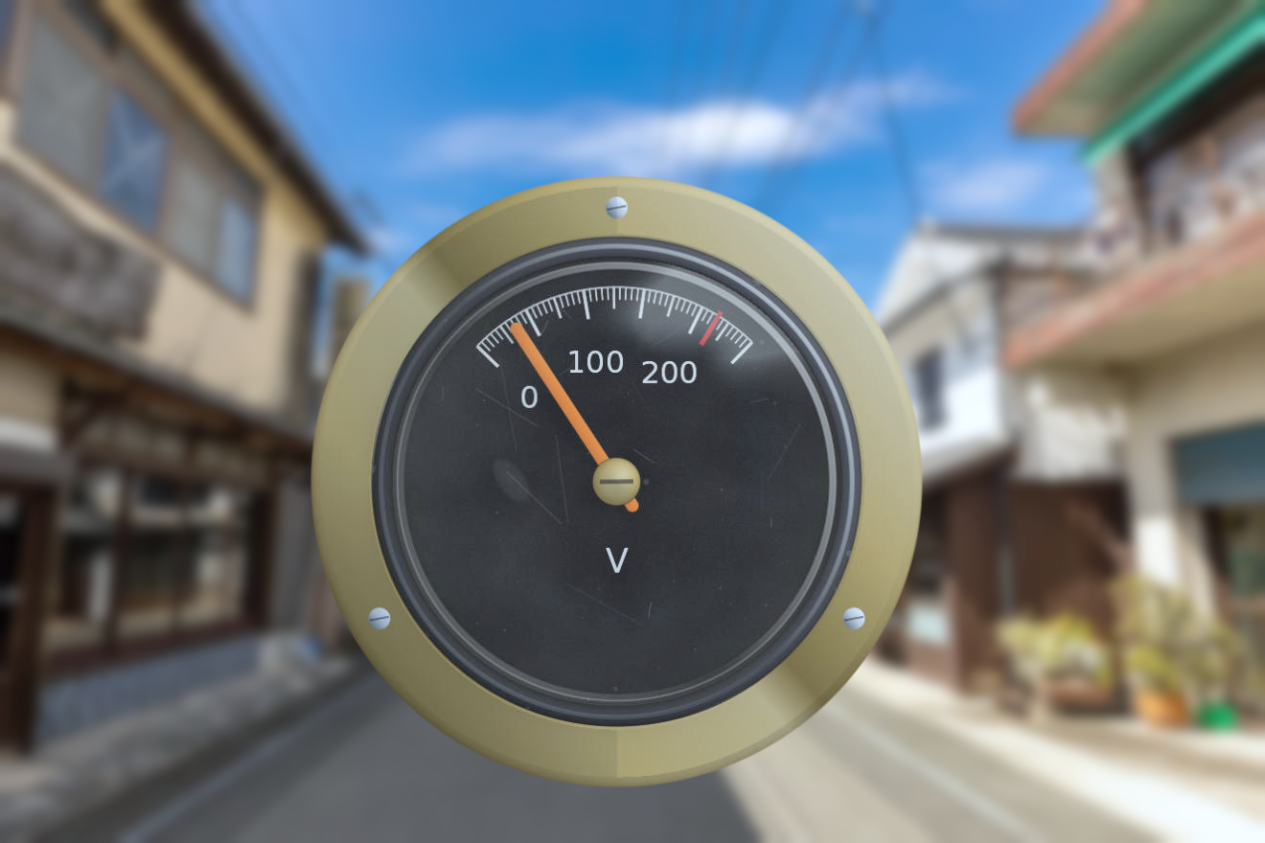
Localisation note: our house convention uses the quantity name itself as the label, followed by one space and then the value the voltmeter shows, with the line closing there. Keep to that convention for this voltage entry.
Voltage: 35 V
